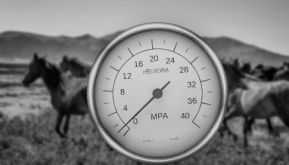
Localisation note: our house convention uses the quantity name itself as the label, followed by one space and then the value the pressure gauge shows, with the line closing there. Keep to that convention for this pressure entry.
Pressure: 1 MPa
